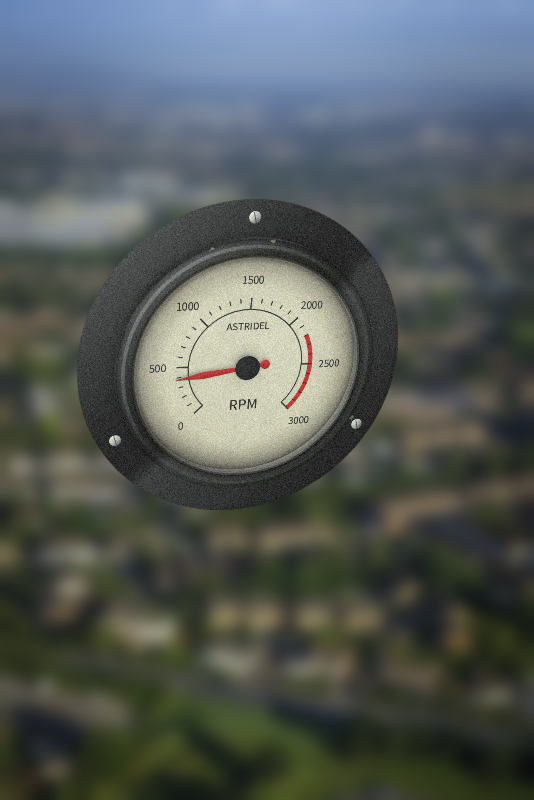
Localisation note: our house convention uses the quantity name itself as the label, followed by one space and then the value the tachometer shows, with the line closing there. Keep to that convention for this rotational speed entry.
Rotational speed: 400 rpm
